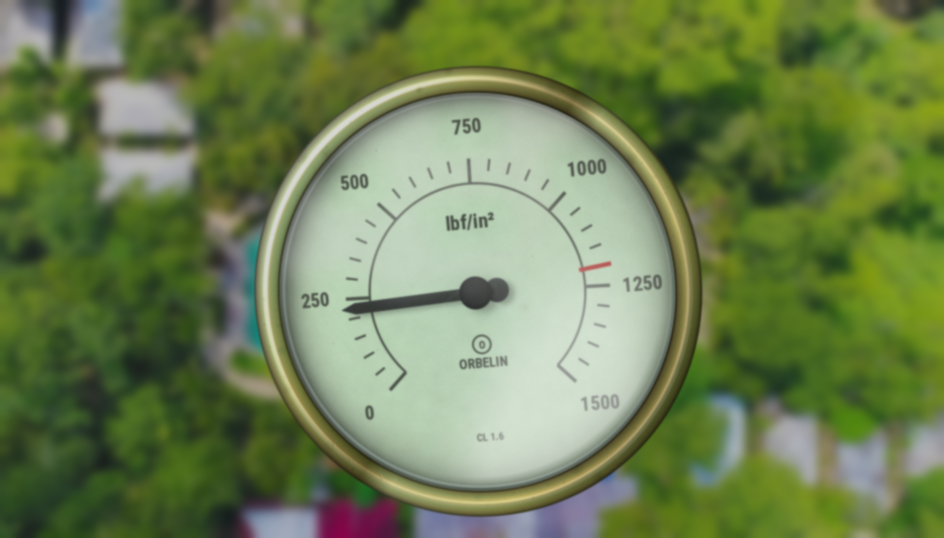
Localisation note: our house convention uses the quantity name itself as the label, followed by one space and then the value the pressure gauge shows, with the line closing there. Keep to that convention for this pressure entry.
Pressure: 225 psi
